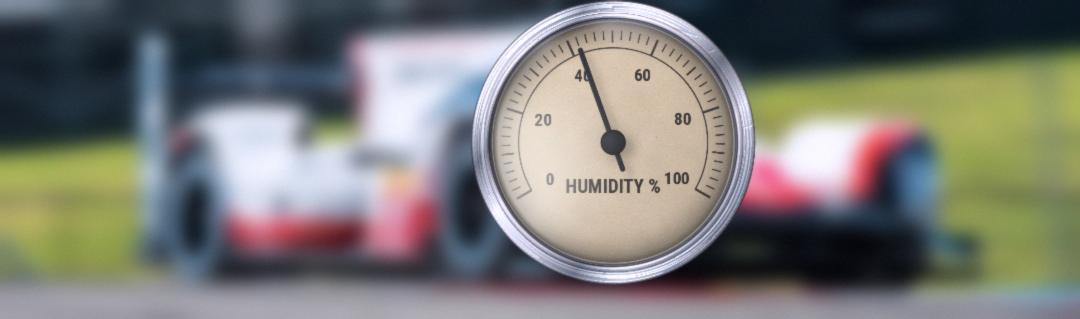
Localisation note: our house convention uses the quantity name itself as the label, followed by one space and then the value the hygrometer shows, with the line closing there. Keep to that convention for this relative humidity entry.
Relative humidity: 42 %
